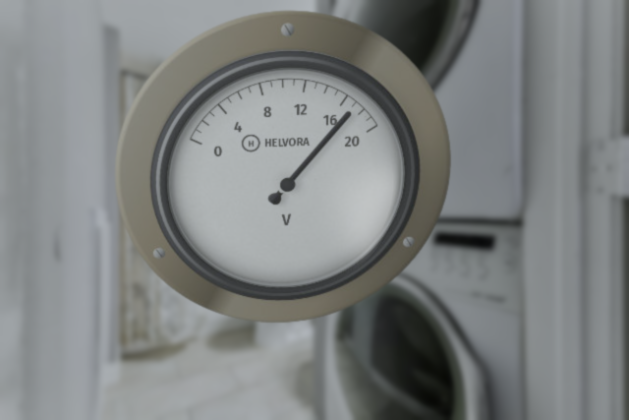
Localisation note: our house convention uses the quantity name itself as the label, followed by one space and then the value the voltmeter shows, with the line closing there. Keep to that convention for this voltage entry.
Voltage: 17 V
